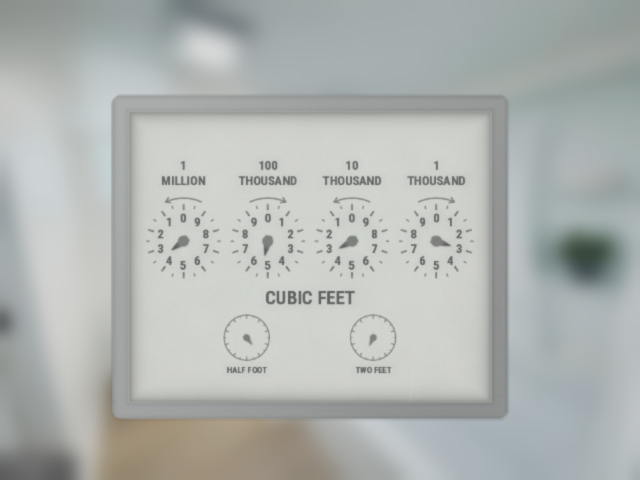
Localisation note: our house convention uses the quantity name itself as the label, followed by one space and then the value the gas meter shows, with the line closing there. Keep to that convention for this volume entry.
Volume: 353300 ft³
